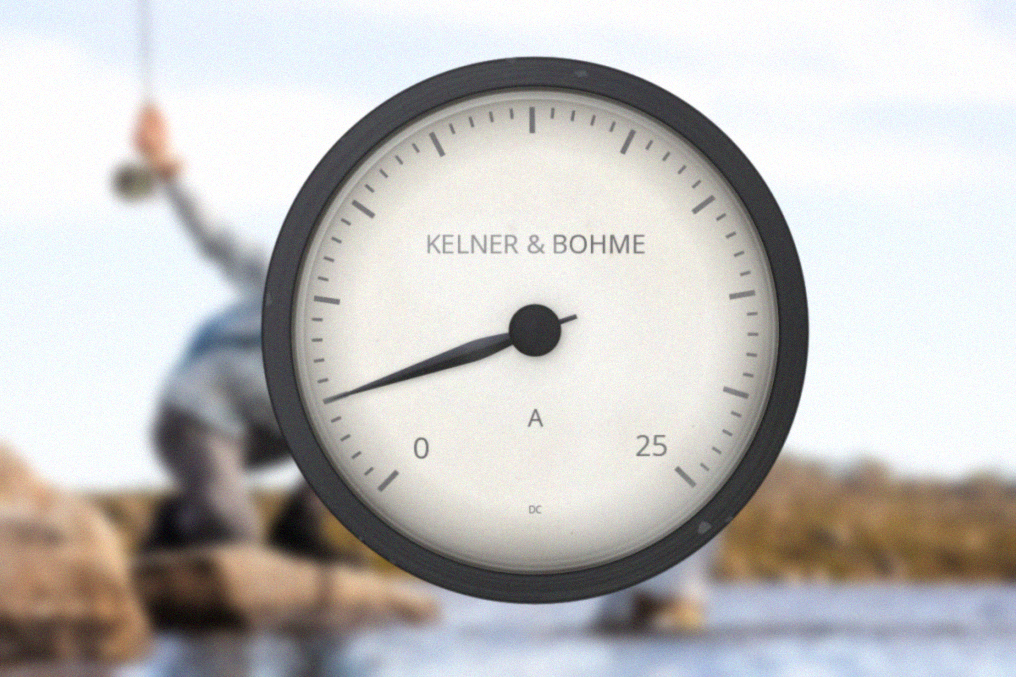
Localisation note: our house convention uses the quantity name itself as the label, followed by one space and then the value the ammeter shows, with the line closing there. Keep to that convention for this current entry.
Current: 2.5 A
